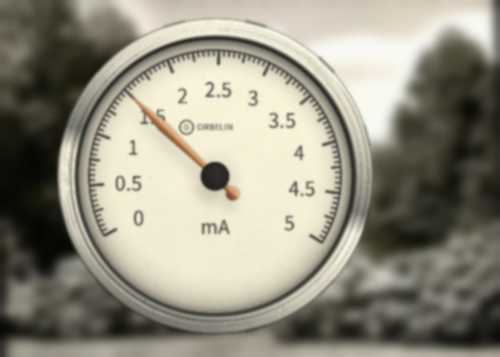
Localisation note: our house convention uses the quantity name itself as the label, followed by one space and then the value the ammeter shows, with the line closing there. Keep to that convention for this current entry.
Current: 1.5 mA
